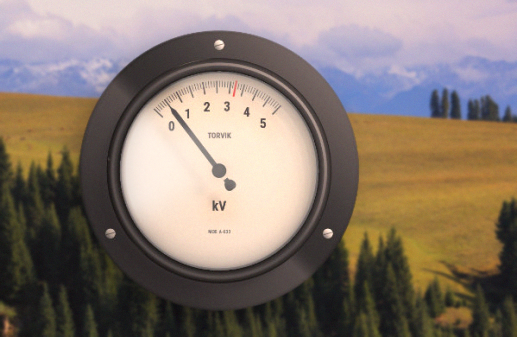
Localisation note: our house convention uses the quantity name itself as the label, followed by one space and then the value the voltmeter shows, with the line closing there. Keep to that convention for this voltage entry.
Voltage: 0.5 kV
